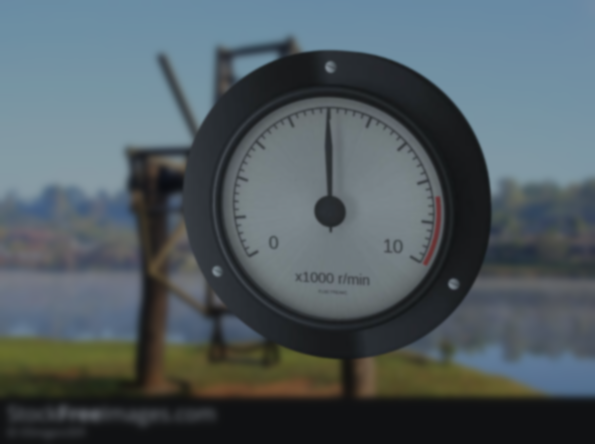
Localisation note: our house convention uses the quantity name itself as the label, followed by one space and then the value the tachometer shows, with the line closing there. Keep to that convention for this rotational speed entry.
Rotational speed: 5000 rpm
